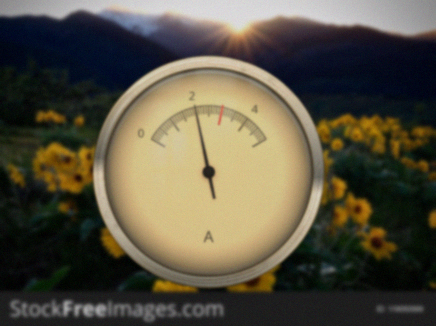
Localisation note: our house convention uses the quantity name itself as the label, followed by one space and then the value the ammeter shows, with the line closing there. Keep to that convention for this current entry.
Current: 2 A
